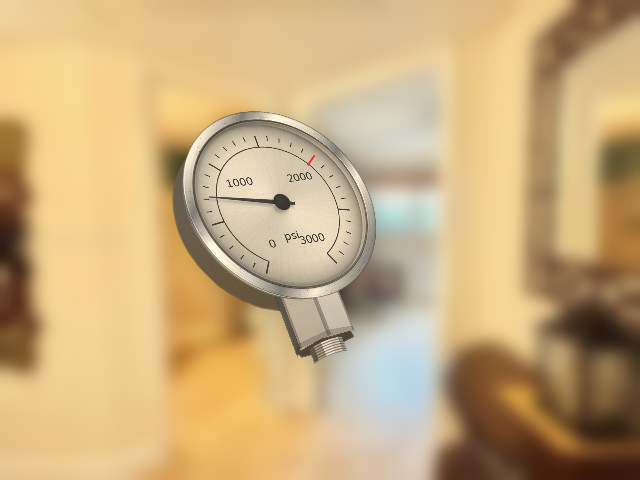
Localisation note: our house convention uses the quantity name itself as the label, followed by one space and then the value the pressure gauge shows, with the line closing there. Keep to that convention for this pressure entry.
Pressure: 700 psi
